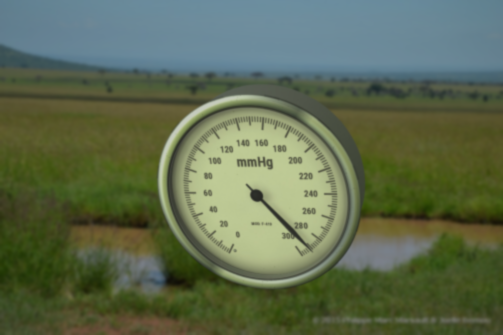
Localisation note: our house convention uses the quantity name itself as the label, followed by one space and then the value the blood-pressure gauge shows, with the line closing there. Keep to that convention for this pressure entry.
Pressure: 290 mmHg
